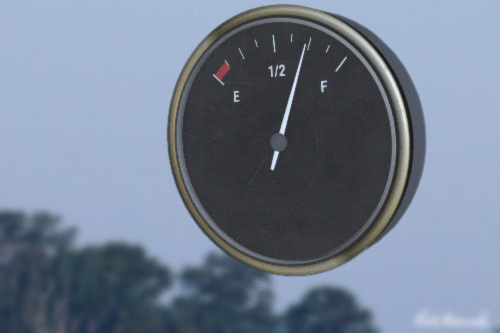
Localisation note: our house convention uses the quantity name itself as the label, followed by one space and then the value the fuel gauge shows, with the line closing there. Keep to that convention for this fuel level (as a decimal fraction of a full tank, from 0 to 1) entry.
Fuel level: 0.75
